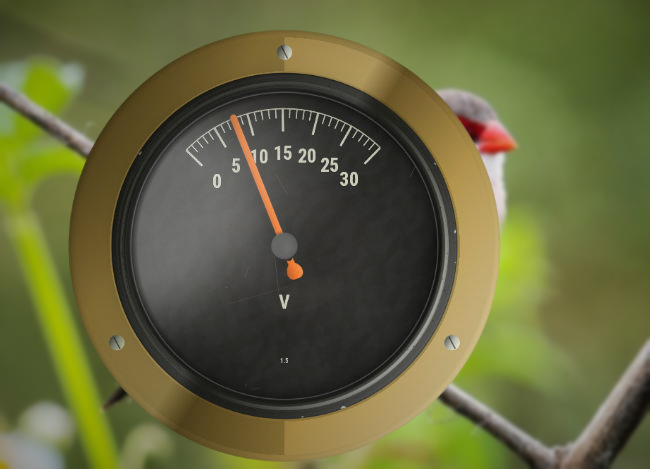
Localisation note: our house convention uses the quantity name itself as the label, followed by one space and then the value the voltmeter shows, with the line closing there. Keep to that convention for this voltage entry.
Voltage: 8 V
